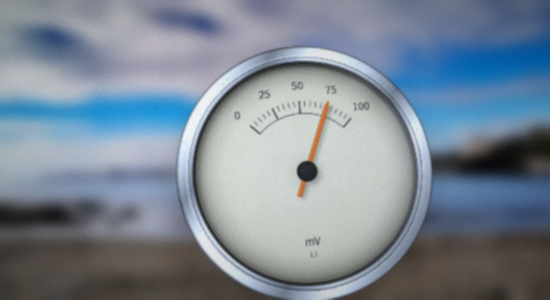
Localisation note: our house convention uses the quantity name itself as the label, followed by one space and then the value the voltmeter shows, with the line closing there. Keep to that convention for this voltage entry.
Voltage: 75 mV
